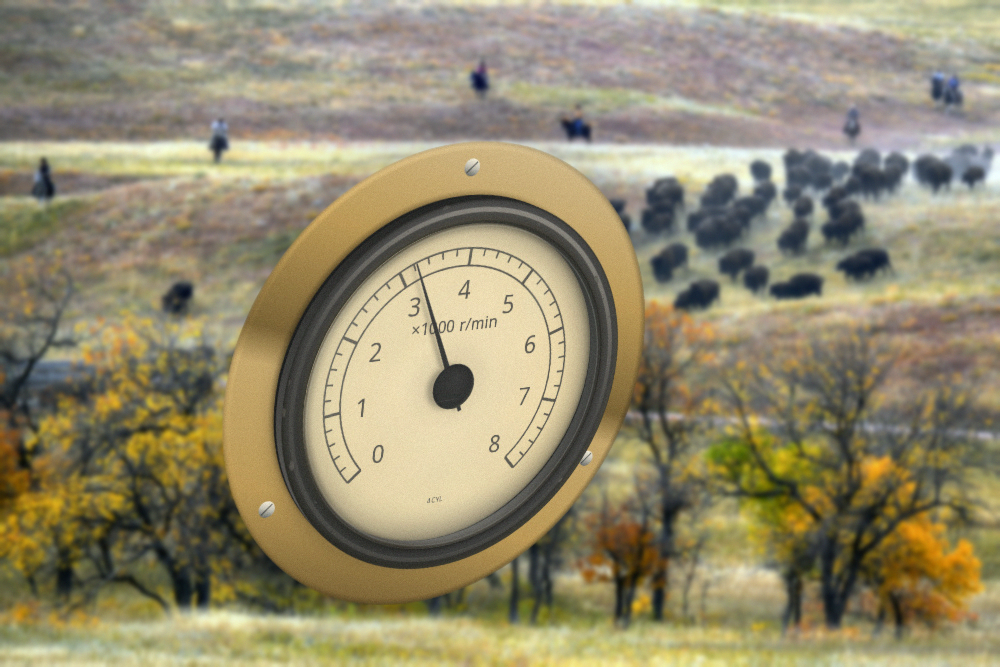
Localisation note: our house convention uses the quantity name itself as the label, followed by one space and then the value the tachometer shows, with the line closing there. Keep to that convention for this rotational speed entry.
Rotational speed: 3200 rpm
